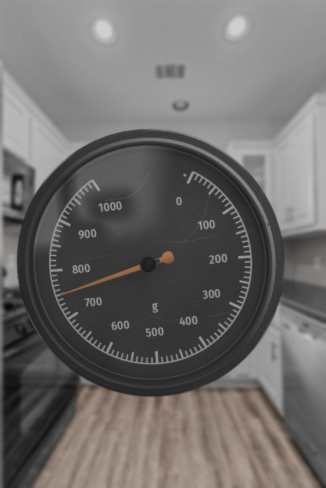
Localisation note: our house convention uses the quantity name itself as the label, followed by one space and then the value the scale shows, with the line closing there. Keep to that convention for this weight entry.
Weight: 750 g
